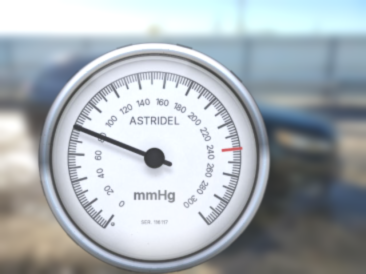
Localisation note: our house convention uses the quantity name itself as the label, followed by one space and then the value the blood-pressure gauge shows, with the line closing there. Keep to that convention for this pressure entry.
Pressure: 80 mmHg
